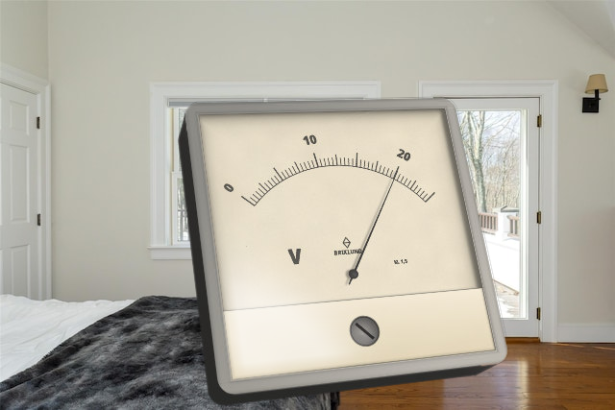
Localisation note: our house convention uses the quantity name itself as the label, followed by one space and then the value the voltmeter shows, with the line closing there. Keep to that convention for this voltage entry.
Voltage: 20 V
